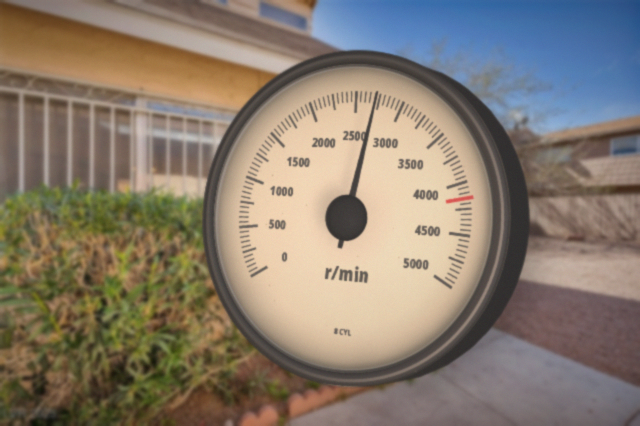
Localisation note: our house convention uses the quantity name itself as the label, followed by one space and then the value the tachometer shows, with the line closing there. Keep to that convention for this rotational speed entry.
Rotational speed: 2750 rpm
